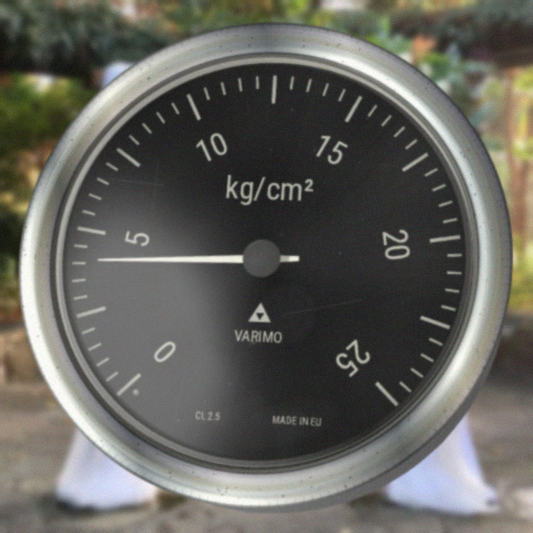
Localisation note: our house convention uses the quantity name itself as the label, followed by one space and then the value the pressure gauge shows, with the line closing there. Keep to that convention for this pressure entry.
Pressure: 4 kg/cm²
